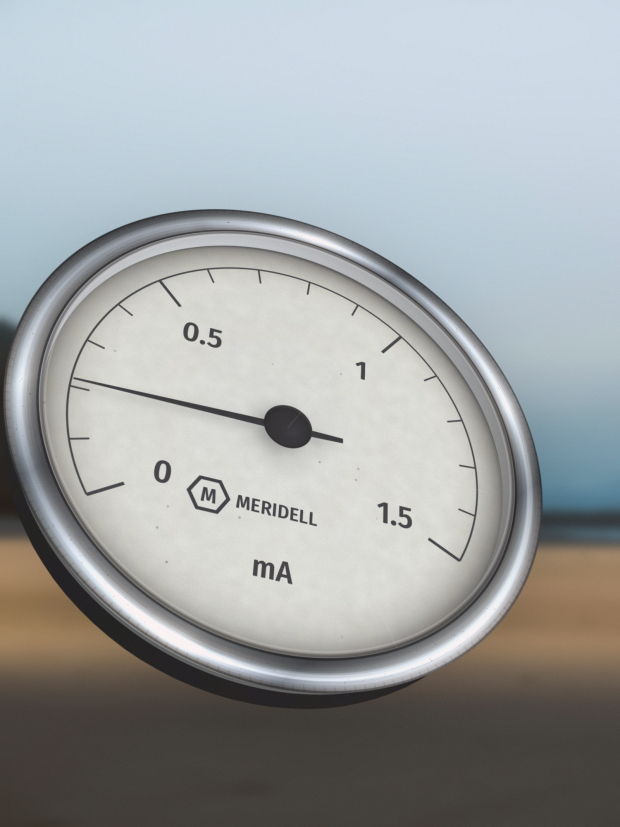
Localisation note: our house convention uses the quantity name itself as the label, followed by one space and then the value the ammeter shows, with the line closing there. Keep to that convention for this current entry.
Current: 0.2 mA
